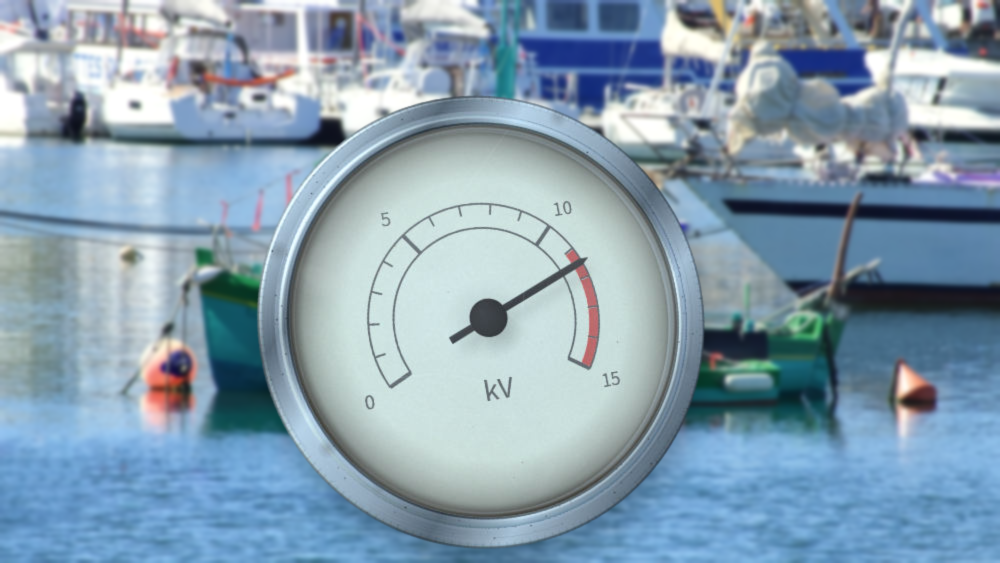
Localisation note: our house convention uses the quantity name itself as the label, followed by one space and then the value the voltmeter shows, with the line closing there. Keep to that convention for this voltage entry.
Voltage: 11.5 kV
